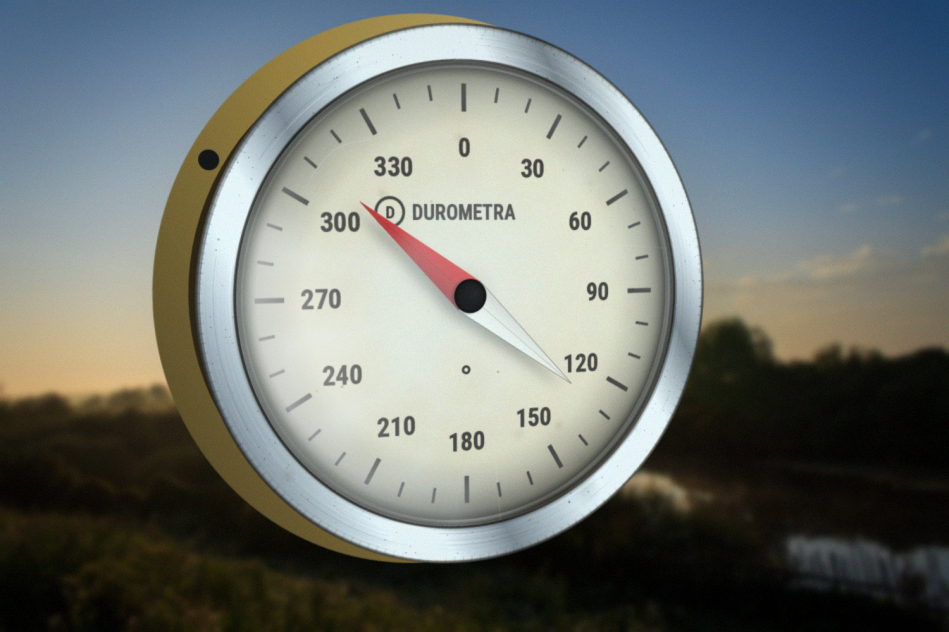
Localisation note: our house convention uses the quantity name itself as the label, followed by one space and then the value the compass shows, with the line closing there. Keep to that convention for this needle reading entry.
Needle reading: 310 °
